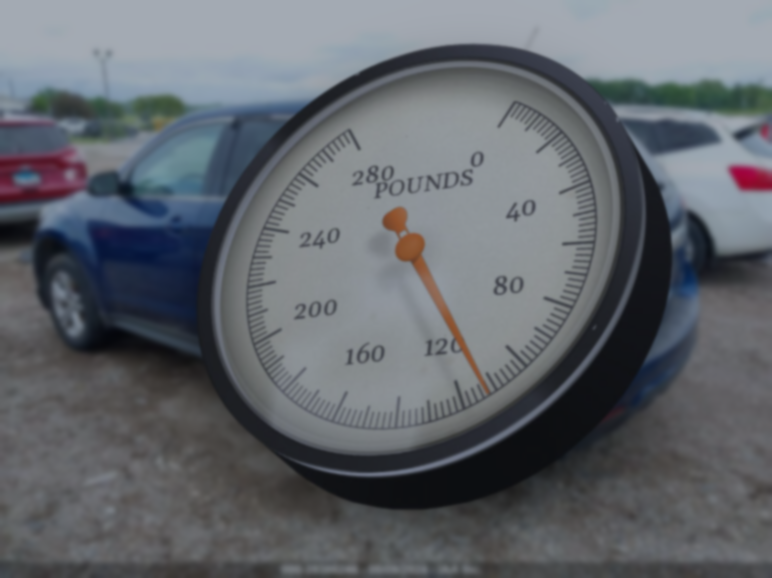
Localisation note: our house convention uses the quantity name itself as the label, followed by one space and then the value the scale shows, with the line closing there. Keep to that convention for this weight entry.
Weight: 112 lb
